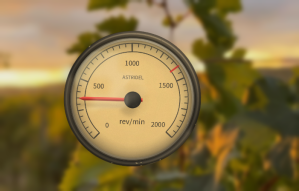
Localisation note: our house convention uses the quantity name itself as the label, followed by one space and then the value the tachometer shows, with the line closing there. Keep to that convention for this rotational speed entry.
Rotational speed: 350 rpm
